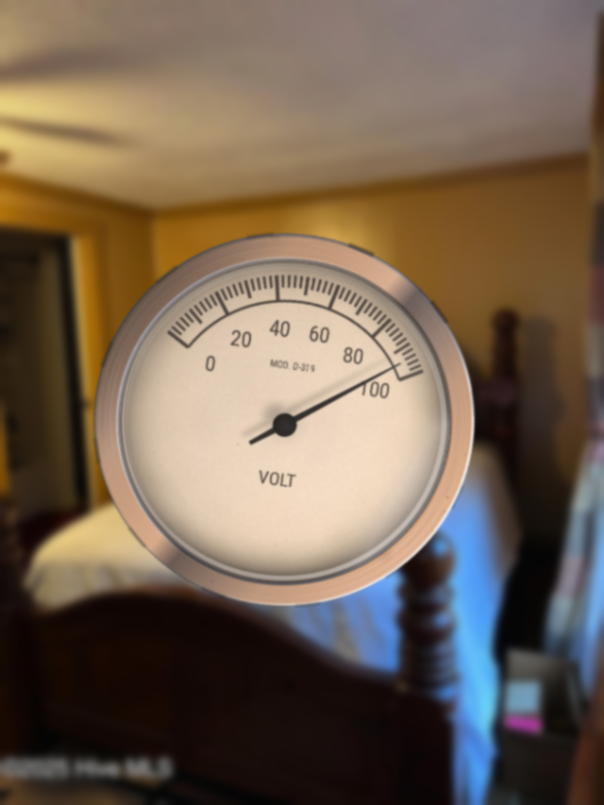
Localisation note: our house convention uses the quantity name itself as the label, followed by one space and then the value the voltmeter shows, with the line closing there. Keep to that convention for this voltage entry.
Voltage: 94 V
